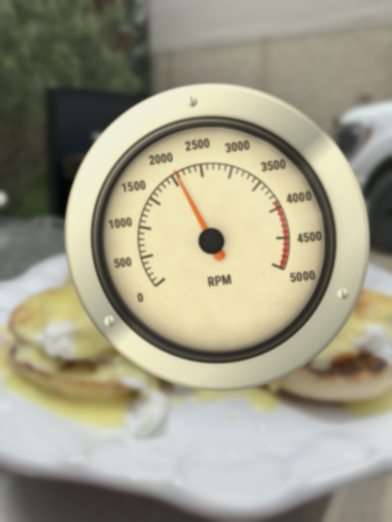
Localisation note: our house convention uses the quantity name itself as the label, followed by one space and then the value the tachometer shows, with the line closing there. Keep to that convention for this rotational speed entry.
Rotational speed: 2100 rpm
